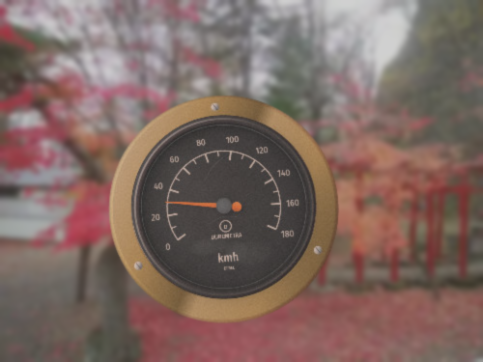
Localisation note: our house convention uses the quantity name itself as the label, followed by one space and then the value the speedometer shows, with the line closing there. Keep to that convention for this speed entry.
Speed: 30 km/h
